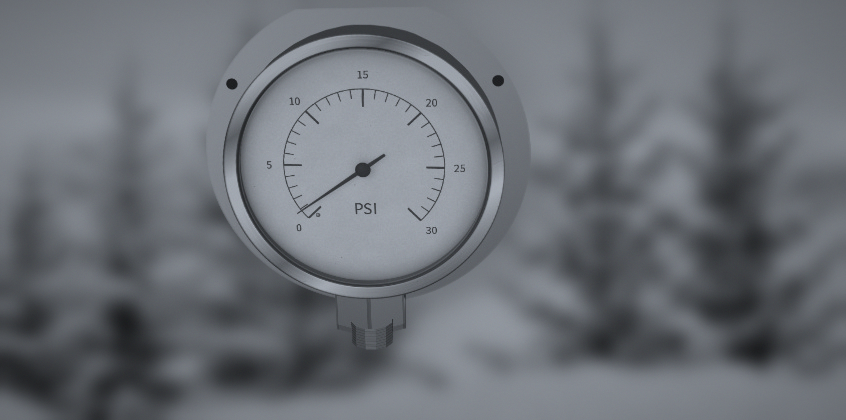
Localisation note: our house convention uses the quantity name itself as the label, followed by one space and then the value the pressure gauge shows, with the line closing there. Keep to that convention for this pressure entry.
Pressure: 1 psi
